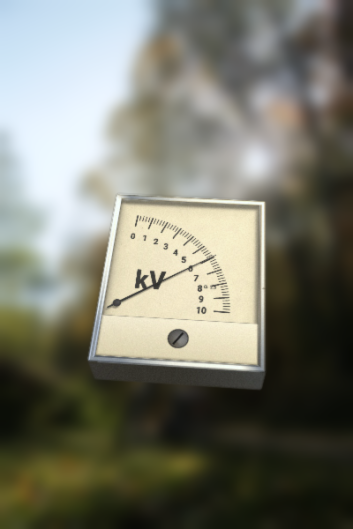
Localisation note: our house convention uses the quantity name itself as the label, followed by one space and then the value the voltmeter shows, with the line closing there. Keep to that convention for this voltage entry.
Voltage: 6 kV
